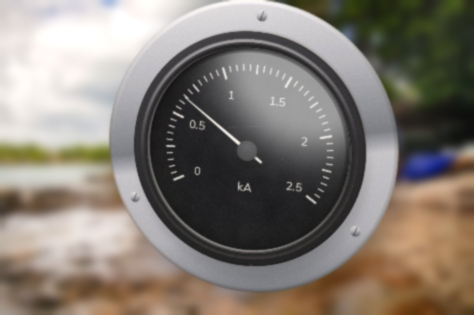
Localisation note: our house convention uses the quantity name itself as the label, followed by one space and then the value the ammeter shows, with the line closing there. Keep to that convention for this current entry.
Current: 0.65 kA
